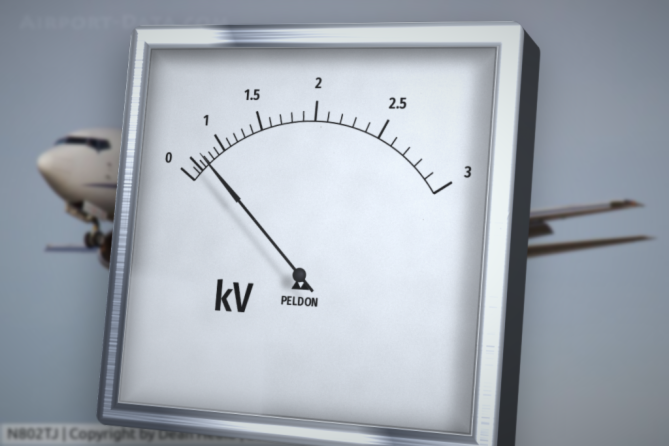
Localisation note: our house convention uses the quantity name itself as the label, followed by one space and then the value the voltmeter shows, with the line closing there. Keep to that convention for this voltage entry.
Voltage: 0.7 kV
